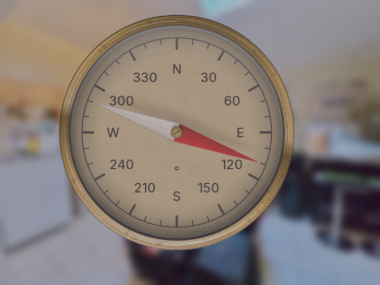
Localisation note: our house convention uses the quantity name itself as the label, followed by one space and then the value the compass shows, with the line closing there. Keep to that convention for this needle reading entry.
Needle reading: 110 °
